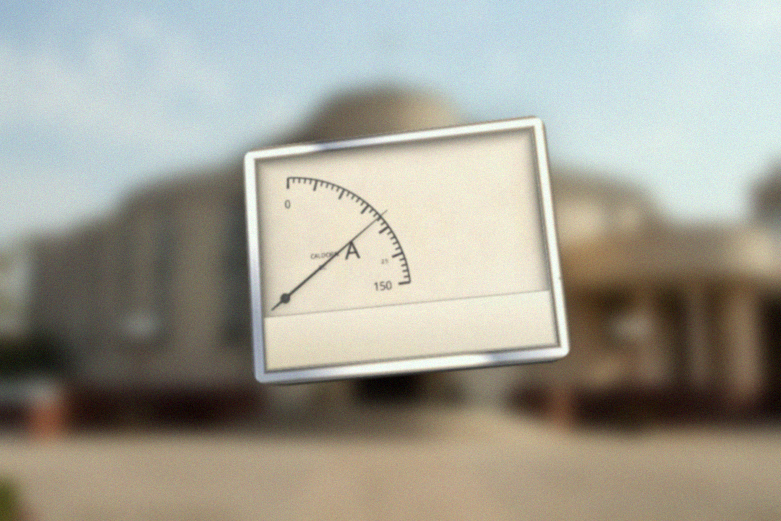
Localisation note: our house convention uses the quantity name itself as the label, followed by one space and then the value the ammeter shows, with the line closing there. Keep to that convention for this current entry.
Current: 90 A
